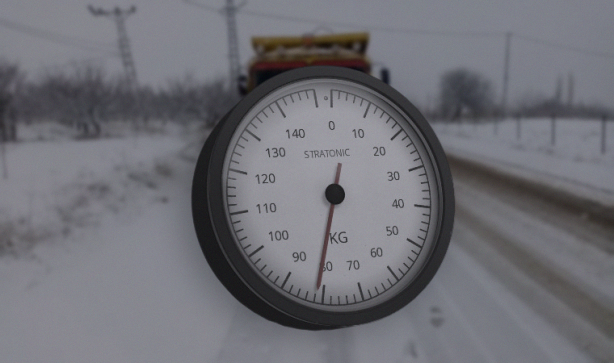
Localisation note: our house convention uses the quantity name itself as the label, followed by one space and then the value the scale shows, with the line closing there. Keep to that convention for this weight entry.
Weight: 82 kg
